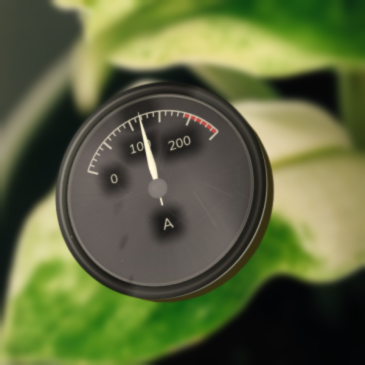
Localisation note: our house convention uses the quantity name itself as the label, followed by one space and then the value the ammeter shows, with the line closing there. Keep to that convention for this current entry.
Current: 120 A
